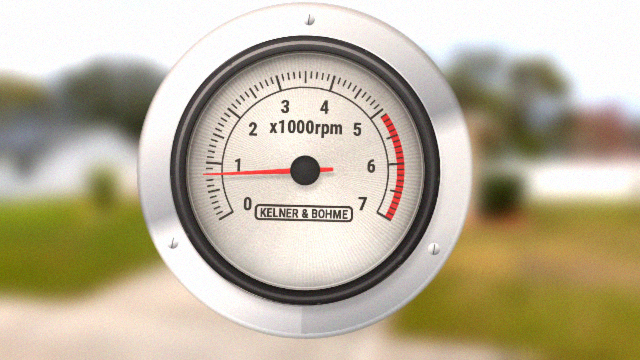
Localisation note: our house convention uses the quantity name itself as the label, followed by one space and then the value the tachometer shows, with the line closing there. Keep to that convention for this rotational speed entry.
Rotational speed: 800 rpm
